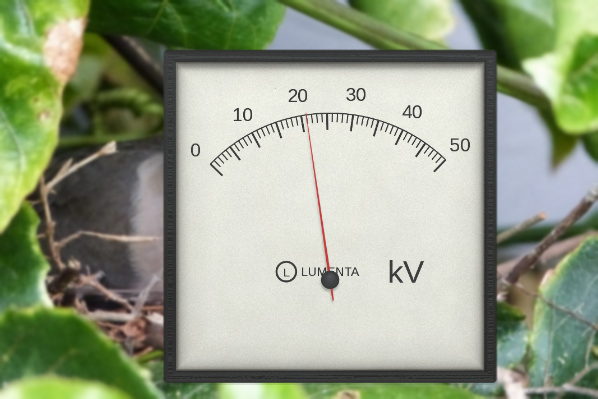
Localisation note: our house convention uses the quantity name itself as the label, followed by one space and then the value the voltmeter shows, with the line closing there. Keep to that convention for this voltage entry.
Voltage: 21 kV
